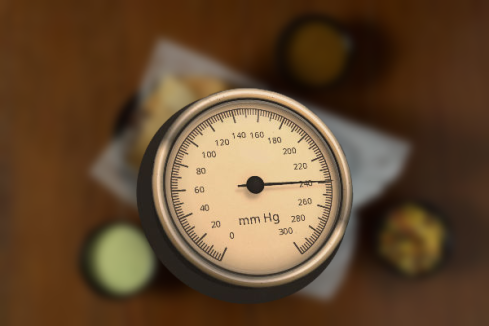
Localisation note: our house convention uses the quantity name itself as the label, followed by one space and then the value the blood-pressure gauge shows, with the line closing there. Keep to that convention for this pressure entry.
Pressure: 240 mmHg
